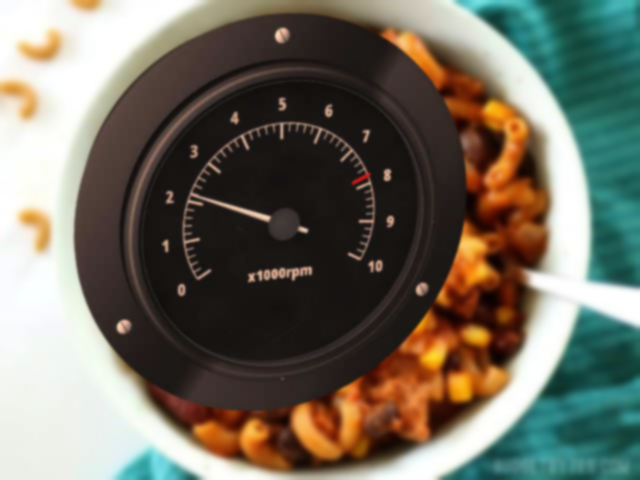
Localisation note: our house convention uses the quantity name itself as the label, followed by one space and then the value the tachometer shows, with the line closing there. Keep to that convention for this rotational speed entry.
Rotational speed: 2200 rpm
